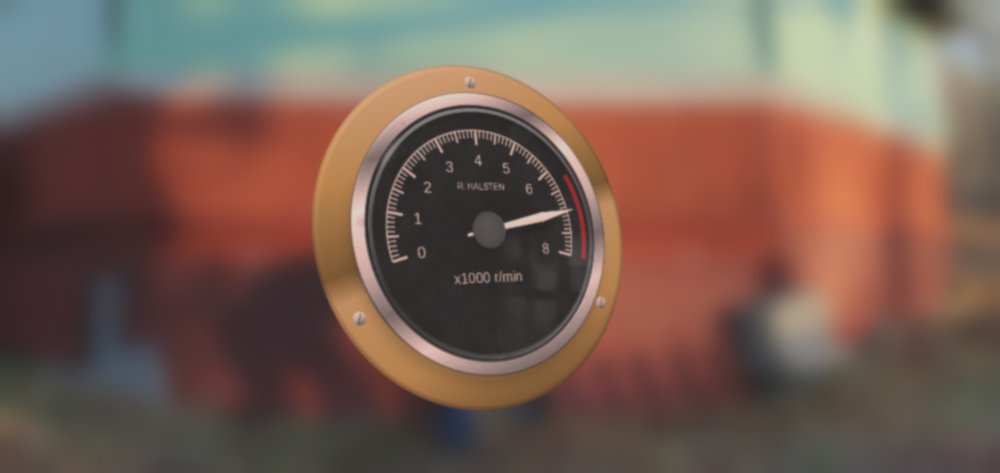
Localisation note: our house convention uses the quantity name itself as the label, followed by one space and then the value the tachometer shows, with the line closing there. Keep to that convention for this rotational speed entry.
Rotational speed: 7000 rpm
